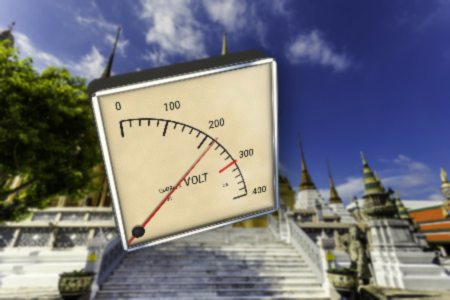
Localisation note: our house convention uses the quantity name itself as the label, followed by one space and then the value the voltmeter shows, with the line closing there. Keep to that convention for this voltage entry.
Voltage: 220 V
